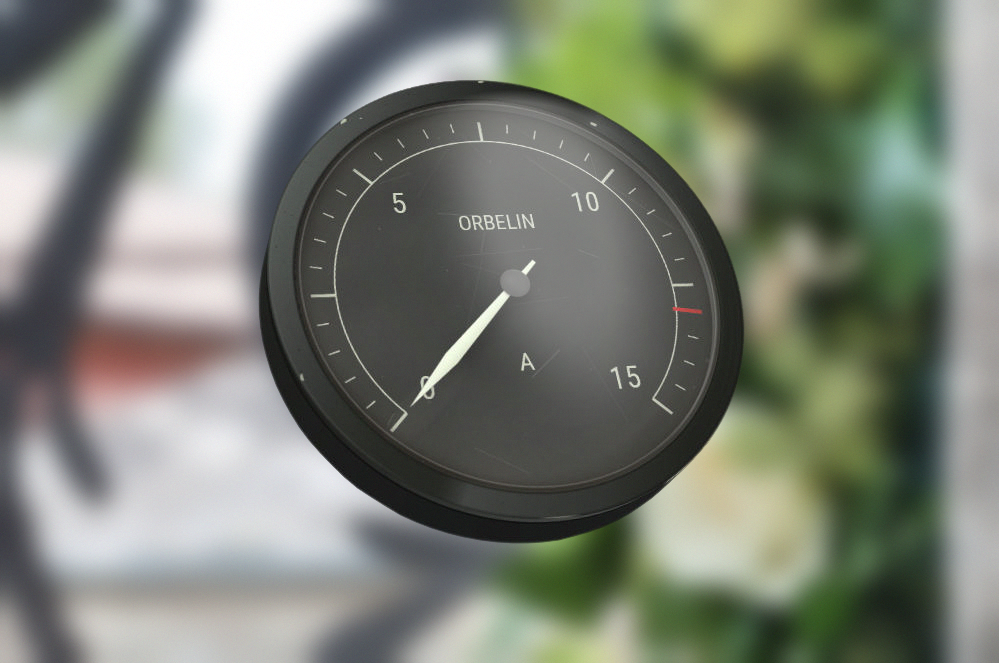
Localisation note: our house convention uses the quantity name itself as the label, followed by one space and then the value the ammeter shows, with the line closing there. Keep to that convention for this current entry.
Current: 0 A
